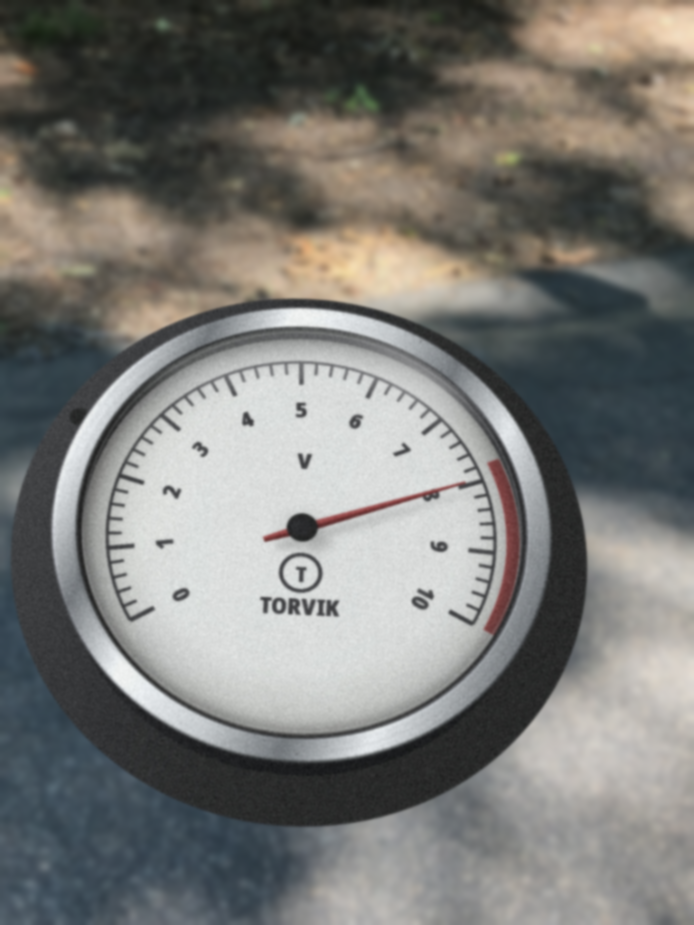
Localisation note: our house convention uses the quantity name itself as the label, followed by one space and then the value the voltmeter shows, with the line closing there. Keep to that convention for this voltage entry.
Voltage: 8 V
